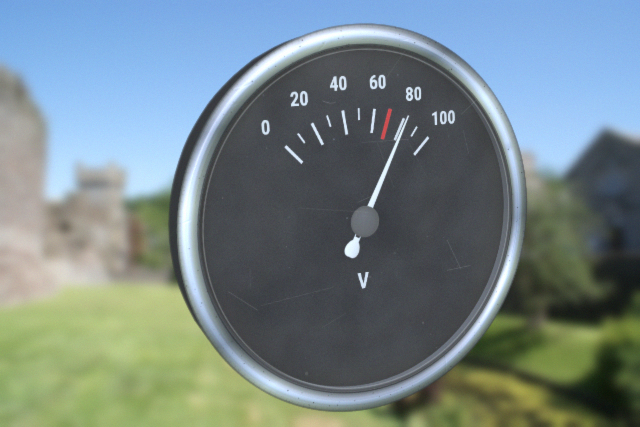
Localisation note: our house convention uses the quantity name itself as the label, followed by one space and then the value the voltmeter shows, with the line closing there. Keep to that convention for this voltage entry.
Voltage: 80 V
